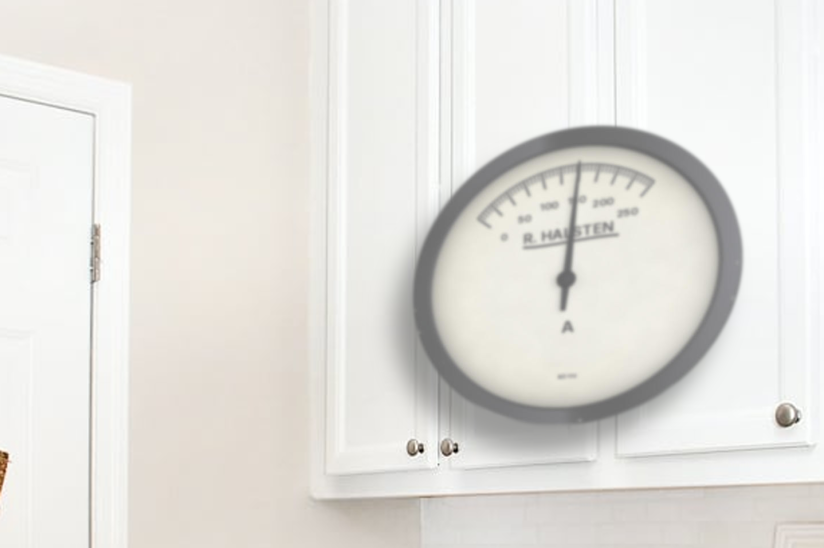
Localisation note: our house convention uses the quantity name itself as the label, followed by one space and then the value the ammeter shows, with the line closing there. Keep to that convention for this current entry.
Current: 150 A
